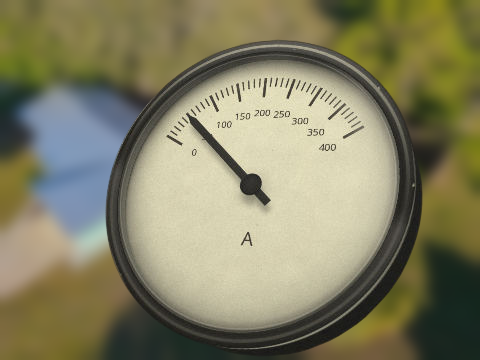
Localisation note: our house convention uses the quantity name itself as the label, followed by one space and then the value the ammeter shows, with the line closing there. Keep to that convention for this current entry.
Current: 50 A
